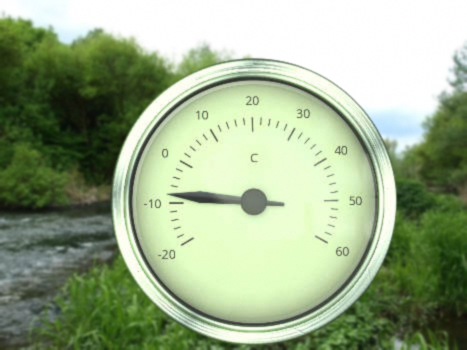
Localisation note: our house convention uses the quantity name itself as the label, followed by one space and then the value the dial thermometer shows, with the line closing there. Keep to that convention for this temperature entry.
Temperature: -8 °C
